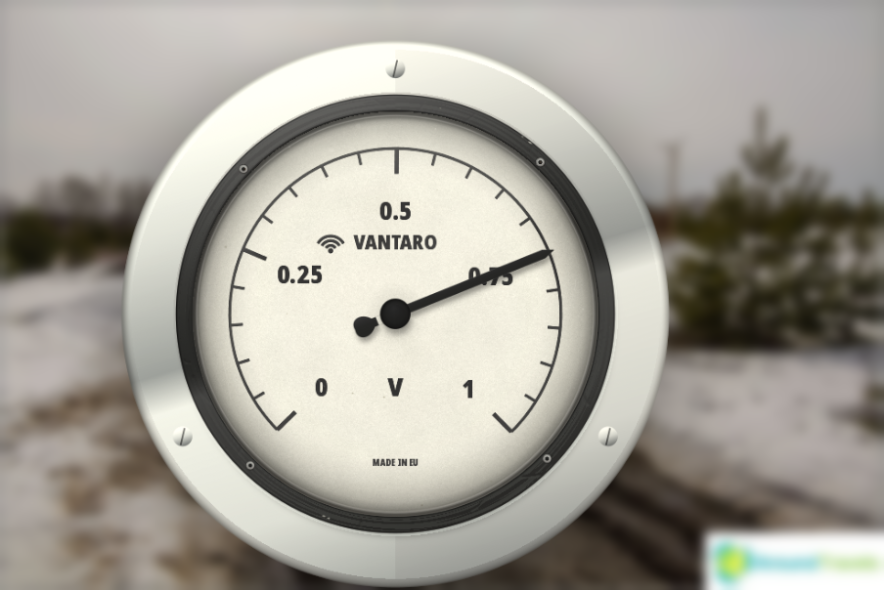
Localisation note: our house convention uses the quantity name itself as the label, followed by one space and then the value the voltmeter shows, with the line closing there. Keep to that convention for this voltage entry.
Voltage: 0.75 V
